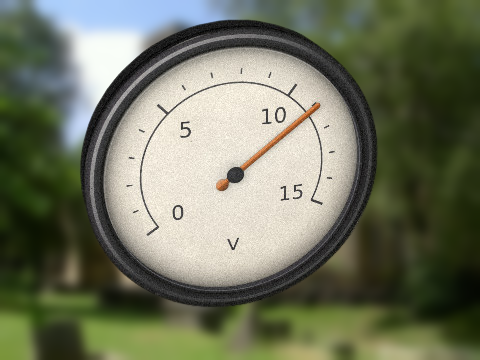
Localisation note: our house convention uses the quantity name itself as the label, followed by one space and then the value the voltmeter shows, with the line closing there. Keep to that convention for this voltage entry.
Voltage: 11 V
